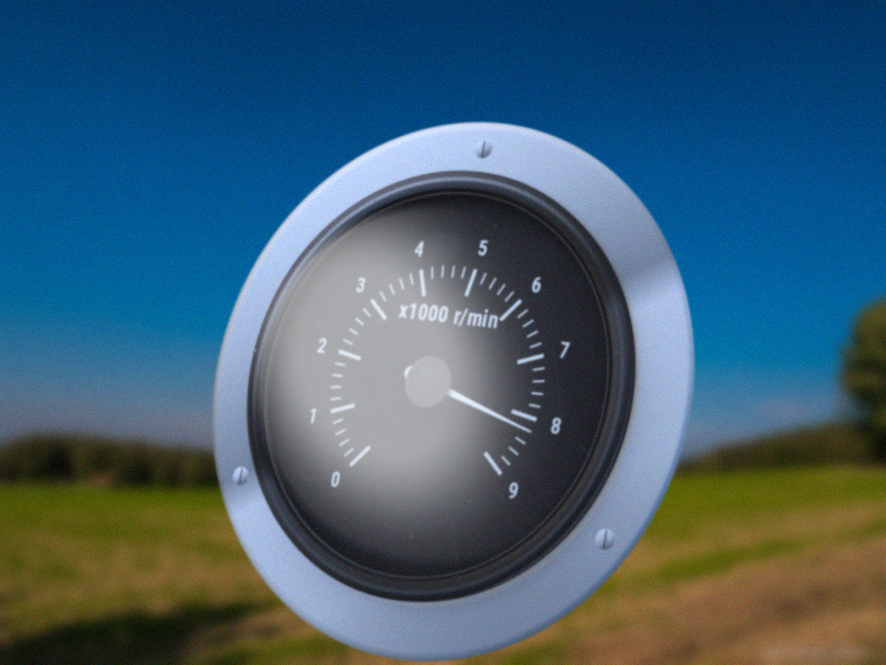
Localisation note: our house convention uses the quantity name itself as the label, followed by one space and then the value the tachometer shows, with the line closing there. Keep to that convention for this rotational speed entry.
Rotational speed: 8200 rpm
